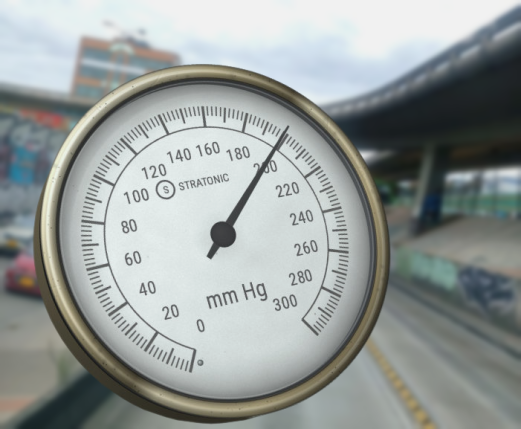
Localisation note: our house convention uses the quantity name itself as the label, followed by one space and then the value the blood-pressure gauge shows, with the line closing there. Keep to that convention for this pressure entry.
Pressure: 198 mmHg
